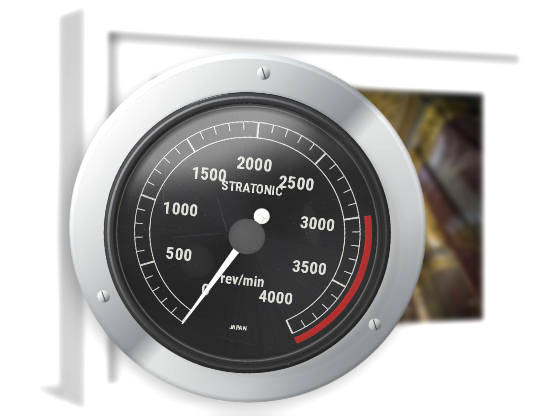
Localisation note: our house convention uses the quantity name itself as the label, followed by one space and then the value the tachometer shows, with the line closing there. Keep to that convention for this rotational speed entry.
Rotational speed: 0 rpm
